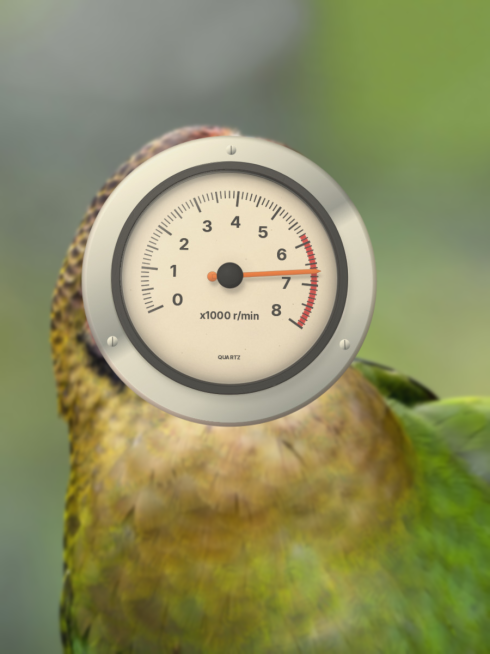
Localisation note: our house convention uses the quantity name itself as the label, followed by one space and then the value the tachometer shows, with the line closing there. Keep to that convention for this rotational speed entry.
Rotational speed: 6700 rpm
